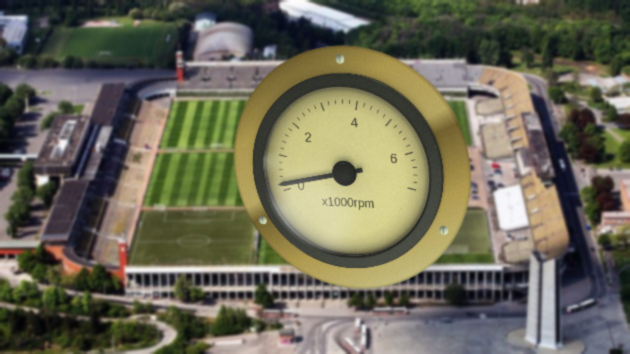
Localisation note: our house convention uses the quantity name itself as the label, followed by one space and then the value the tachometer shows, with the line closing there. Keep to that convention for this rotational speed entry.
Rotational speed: 200 rpm
